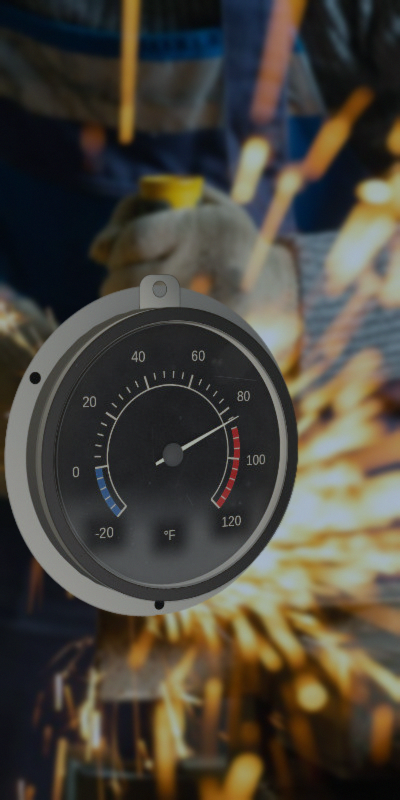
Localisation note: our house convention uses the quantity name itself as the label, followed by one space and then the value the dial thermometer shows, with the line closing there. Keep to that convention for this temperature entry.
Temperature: 84 °F
